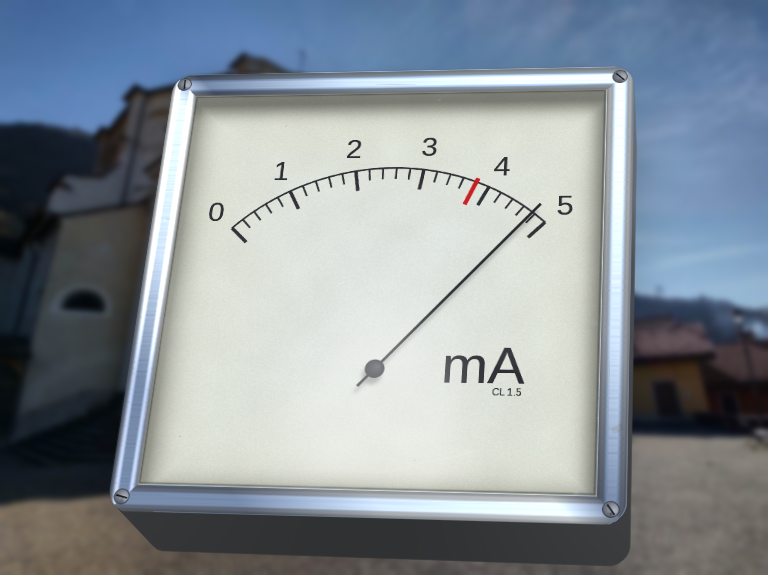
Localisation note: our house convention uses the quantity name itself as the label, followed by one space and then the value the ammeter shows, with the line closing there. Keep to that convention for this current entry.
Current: 4.8 mA
